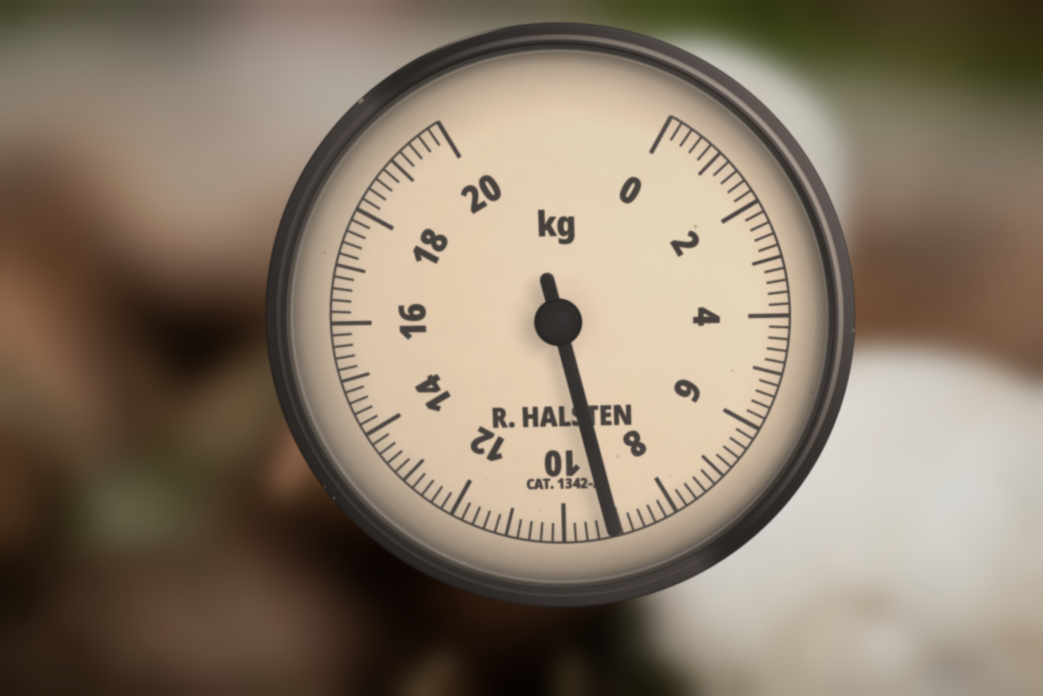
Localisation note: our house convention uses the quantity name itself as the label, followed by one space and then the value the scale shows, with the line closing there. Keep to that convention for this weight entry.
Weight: 9.1 kg
